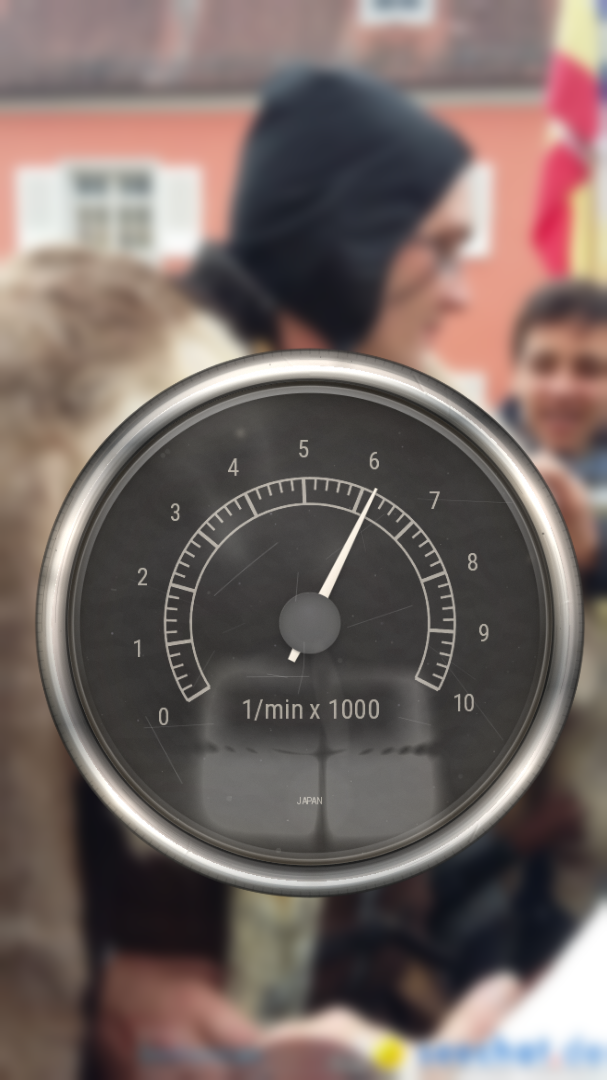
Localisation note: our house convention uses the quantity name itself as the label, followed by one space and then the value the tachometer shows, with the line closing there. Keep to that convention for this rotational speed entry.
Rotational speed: 6200 rpm
